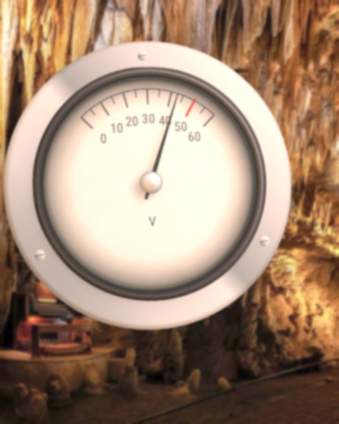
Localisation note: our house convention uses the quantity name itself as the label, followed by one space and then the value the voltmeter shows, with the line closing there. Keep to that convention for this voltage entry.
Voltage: 42.5 V
